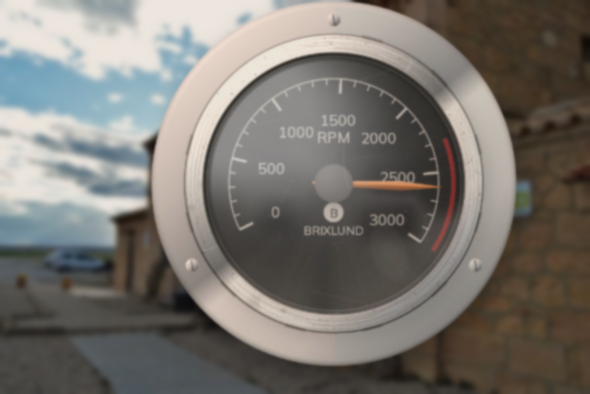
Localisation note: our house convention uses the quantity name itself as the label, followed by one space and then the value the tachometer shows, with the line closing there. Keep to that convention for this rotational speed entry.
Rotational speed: 2600 rpm
